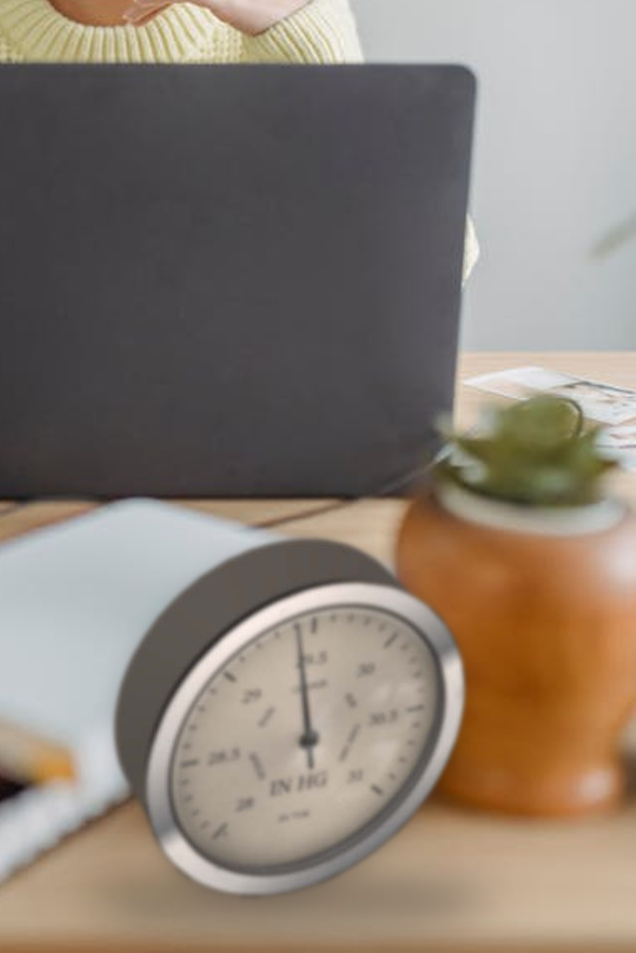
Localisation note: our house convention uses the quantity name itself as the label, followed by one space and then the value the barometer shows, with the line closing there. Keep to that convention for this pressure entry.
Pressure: 29.4 inHg
